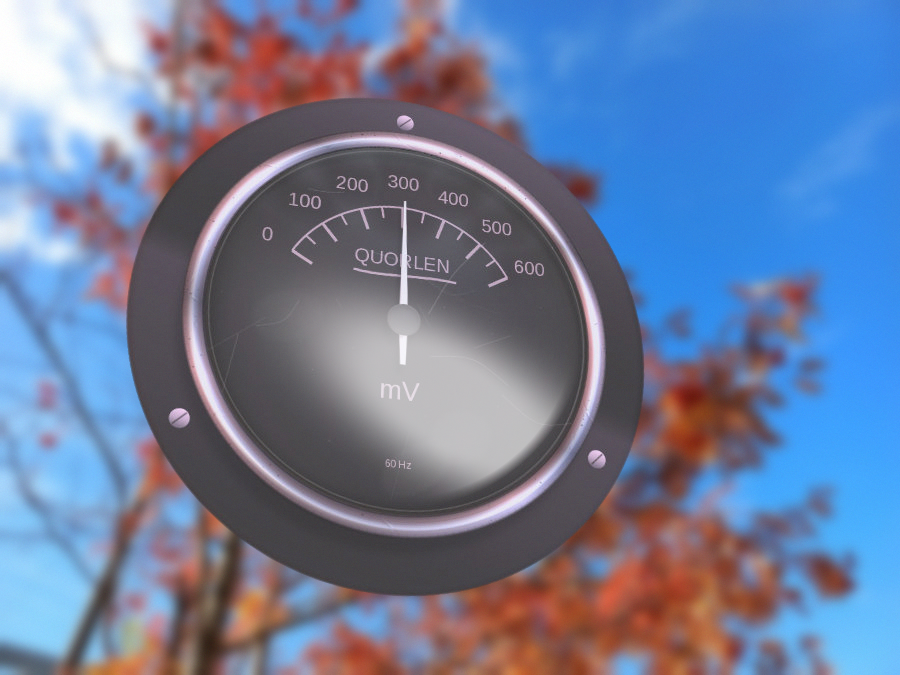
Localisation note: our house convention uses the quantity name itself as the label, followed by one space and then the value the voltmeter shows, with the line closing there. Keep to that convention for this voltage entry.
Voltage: 300 mV
